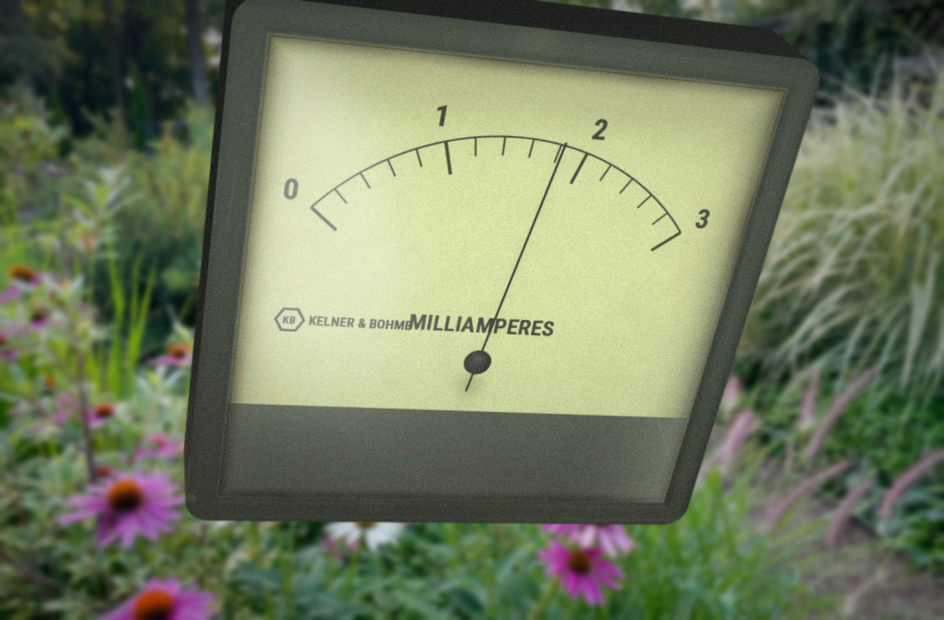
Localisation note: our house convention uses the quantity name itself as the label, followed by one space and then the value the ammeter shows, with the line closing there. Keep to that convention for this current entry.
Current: 1.8 mA
